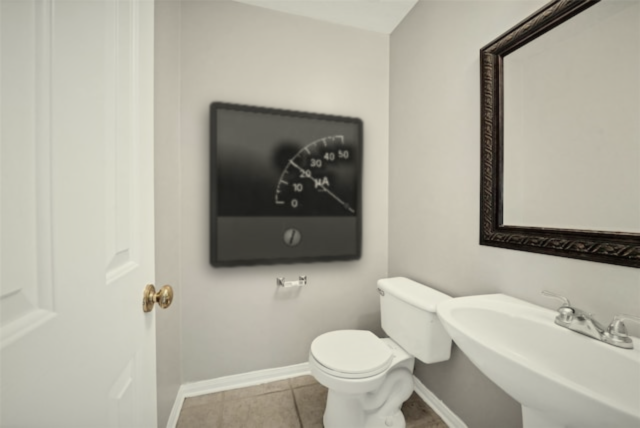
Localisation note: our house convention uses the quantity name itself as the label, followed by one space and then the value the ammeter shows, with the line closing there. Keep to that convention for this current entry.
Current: 20 µA
